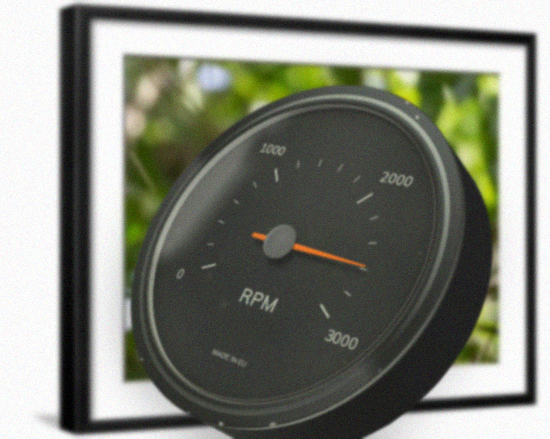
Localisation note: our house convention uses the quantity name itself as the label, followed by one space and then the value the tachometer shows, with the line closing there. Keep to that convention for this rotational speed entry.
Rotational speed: 2600 rpm
